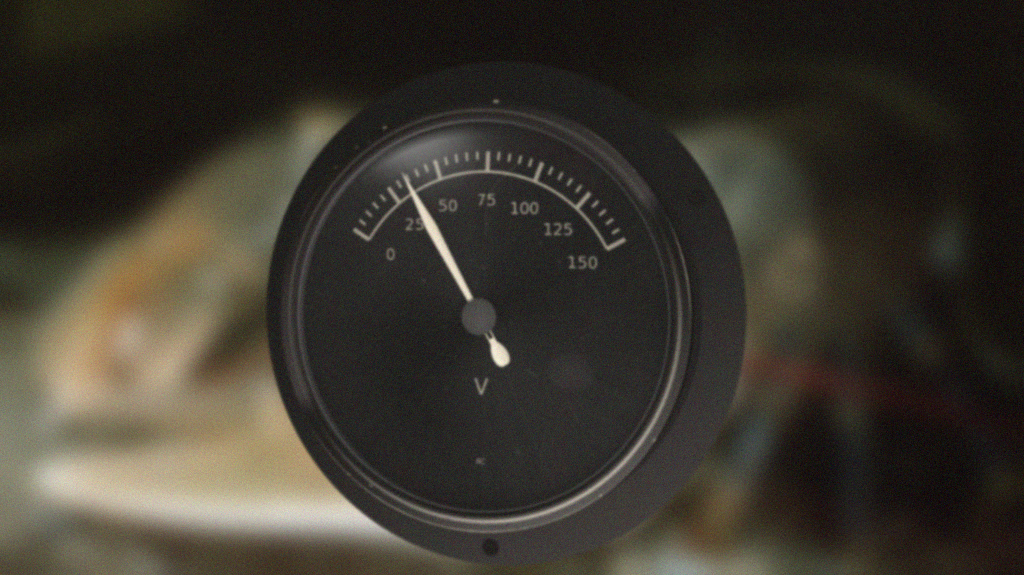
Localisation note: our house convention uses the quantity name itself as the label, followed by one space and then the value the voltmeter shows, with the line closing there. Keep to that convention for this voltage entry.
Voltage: 35 V
